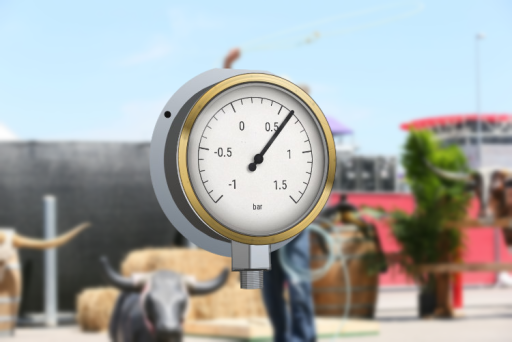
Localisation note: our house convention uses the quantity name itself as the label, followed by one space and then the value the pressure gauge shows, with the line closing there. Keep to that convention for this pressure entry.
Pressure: 0.6 bar
